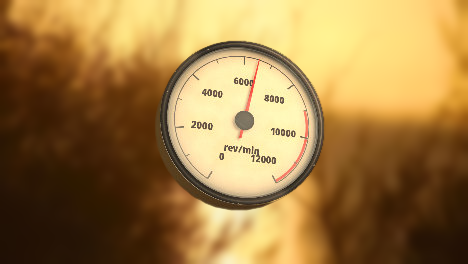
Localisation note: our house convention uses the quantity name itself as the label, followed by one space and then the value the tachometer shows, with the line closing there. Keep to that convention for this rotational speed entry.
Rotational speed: 6500 rpm
